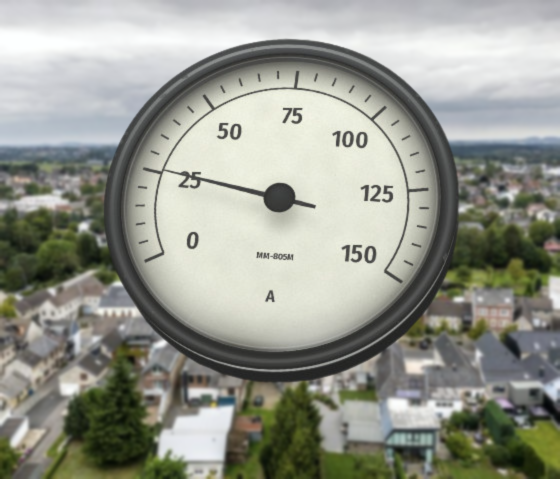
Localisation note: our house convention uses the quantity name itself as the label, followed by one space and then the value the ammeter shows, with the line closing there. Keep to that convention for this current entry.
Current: 25 A
